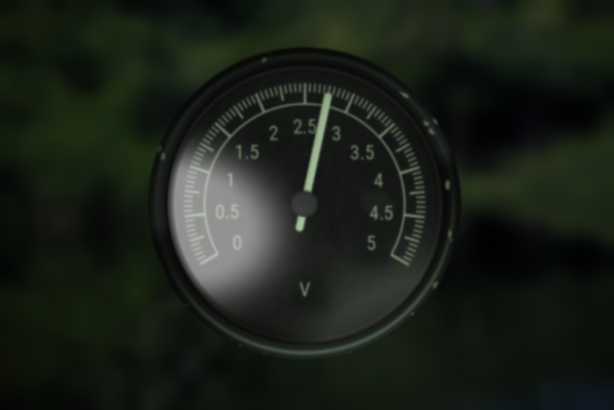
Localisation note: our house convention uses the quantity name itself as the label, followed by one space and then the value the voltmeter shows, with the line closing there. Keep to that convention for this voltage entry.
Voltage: 2.75 V
